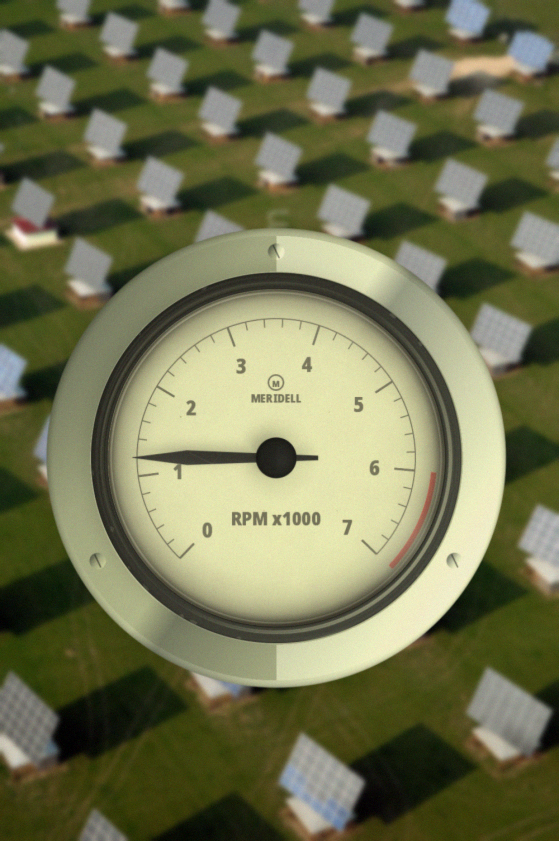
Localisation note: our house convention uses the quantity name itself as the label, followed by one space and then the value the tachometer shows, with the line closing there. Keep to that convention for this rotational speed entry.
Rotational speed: 1200 rpm
